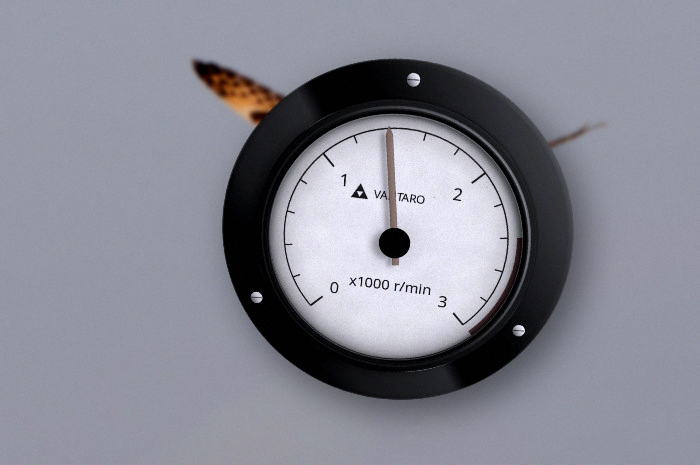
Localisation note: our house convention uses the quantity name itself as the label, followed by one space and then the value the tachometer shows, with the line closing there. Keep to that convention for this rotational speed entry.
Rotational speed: 1400 rpm
